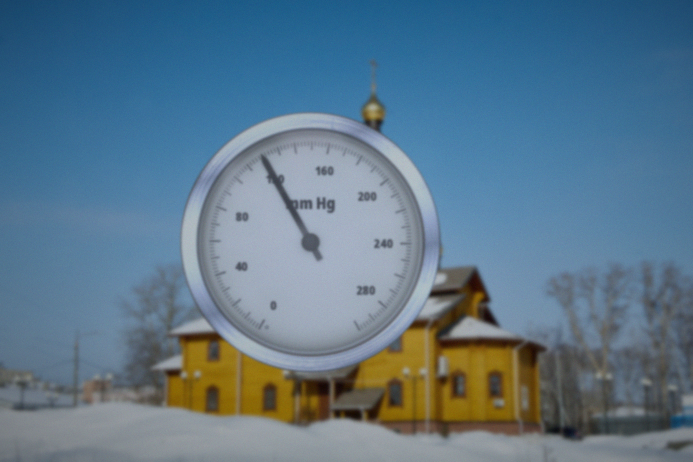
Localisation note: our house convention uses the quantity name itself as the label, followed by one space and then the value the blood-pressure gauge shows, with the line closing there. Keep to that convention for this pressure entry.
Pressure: 120 mmHg
